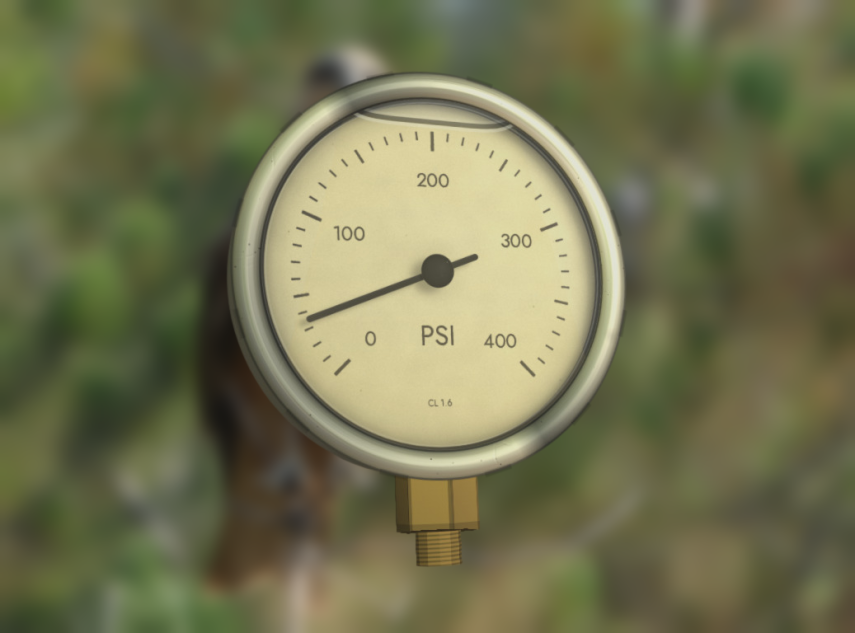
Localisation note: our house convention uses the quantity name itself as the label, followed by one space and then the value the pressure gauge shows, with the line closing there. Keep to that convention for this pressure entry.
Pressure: 35 psi
